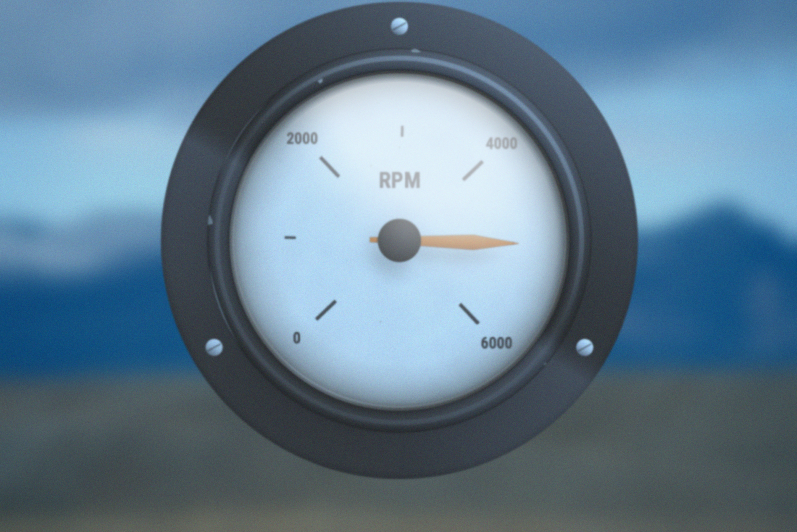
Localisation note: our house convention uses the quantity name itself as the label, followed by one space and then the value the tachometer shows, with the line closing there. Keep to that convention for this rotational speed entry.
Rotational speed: 5000 rpm
